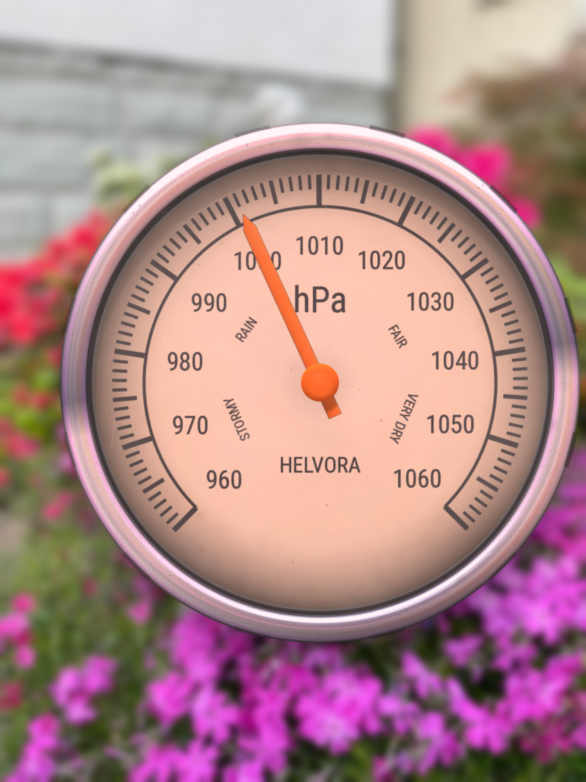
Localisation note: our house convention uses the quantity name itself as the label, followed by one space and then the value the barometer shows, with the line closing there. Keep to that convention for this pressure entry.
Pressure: 1001 hPa
